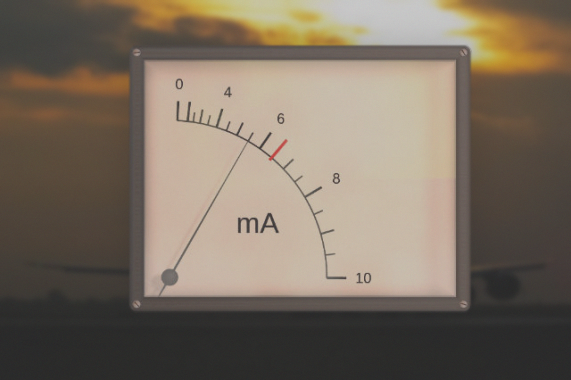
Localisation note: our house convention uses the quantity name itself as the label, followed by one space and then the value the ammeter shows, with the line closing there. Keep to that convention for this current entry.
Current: 5.5 mA
